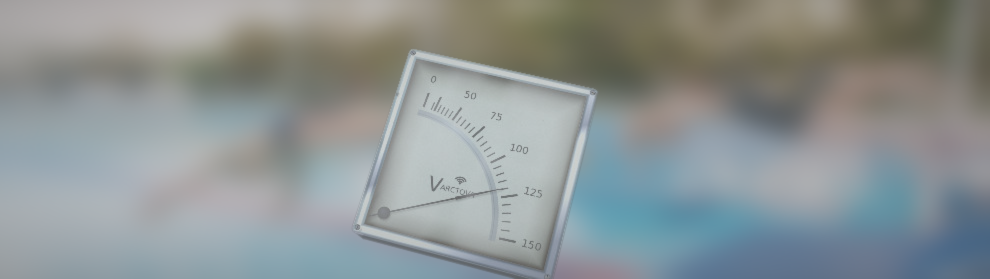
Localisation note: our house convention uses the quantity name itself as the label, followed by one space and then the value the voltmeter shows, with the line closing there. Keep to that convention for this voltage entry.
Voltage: 120 V
